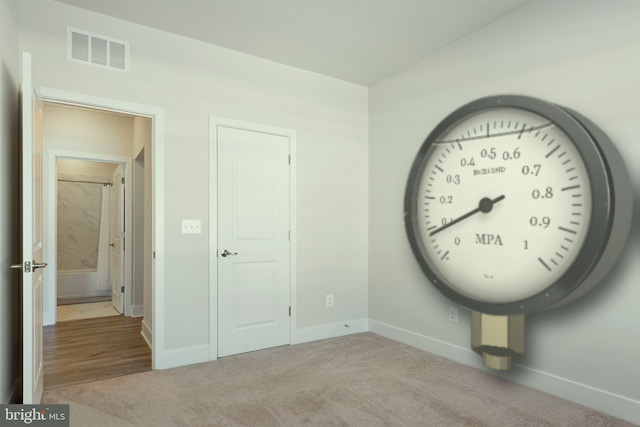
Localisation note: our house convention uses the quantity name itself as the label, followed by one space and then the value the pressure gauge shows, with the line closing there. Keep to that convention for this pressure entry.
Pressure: 0.08 MPa
